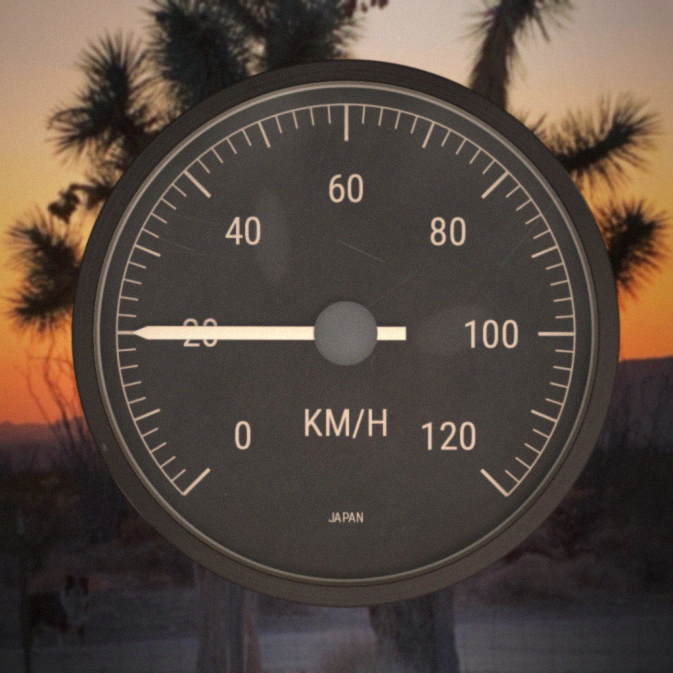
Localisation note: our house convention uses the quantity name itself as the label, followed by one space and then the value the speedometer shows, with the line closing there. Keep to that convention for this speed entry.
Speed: 20 km/h
